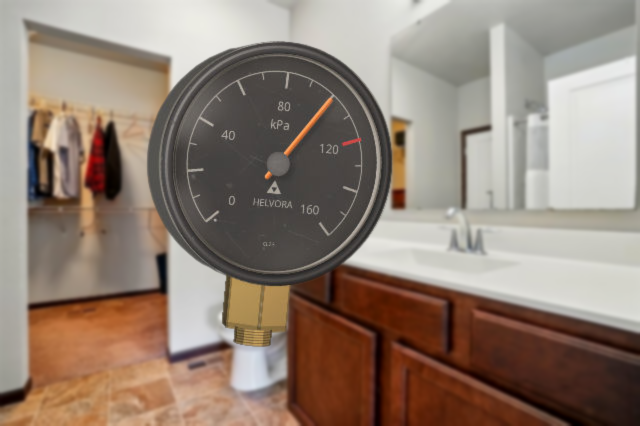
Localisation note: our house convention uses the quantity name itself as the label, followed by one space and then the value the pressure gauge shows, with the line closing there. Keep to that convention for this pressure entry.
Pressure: 100 kPa
